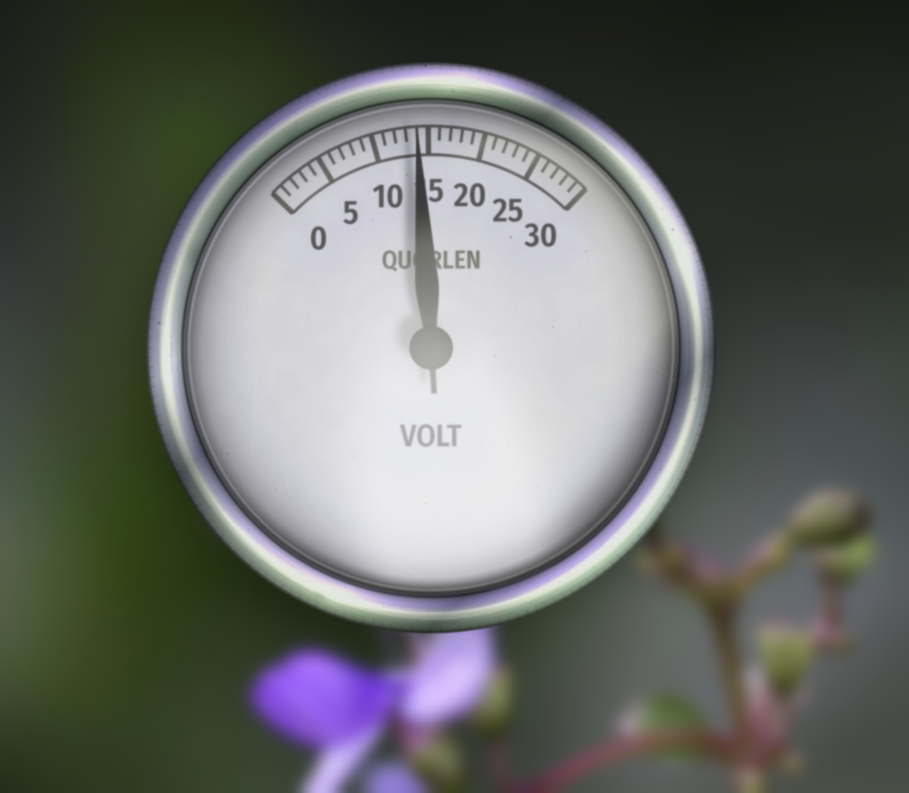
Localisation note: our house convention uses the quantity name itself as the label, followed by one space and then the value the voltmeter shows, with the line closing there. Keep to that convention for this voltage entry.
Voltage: 14 V
